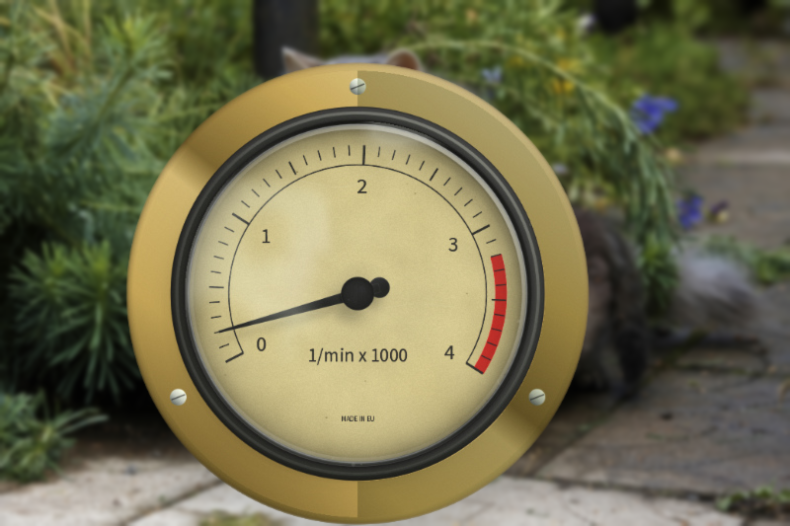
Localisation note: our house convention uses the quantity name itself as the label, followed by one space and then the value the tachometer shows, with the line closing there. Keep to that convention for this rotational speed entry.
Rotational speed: 200 rpm
